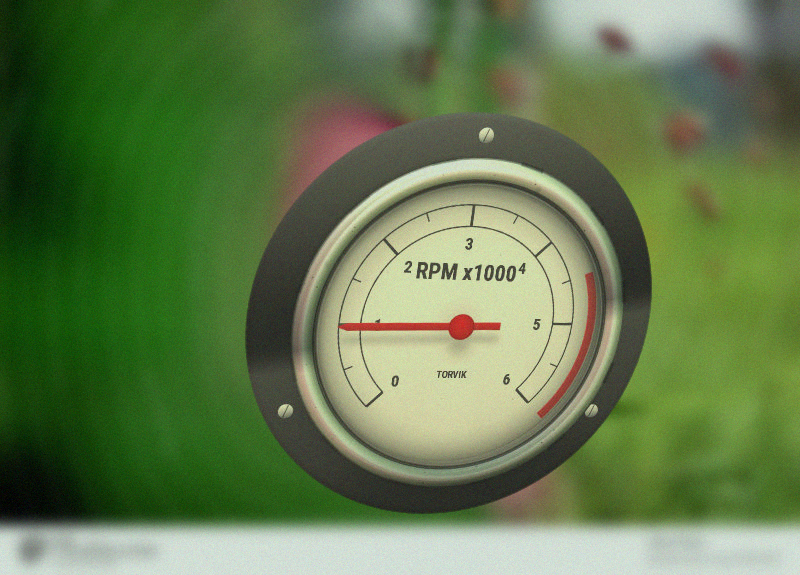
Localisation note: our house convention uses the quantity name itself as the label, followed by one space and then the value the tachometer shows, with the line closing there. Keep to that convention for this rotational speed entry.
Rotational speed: 1000 rpm
